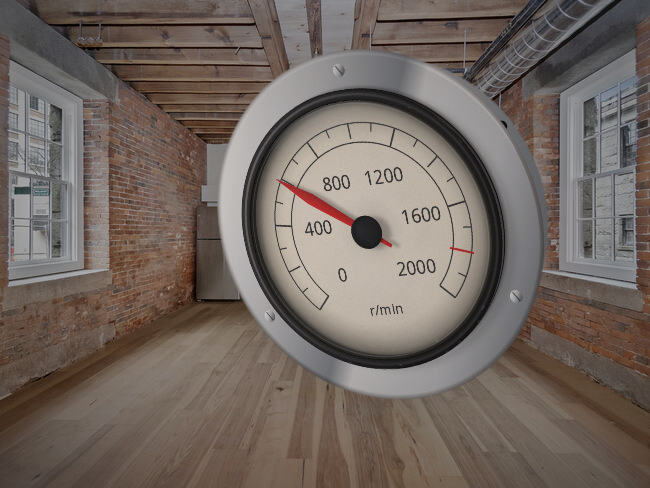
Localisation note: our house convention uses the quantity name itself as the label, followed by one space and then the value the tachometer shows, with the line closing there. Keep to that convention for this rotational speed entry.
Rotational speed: 600 rpm
